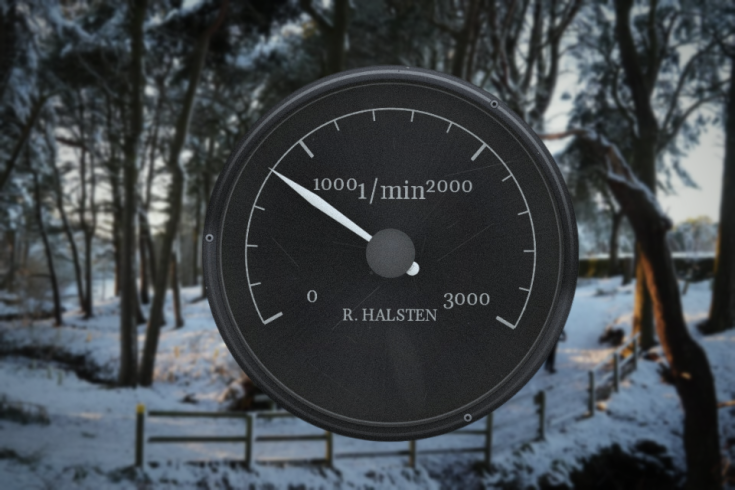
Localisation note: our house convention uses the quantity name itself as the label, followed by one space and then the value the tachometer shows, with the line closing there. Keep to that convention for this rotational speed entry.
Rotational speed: 800 rpm
